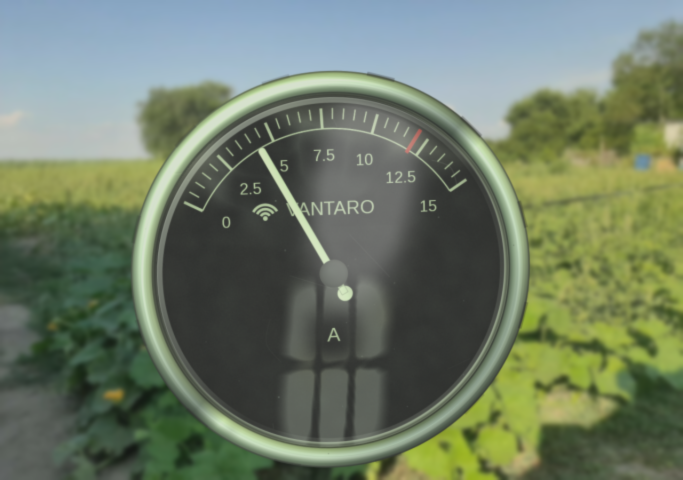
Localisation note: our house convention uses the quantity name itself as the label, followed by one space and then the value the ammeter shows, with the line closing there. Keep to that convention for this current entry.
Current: 4.25 A
